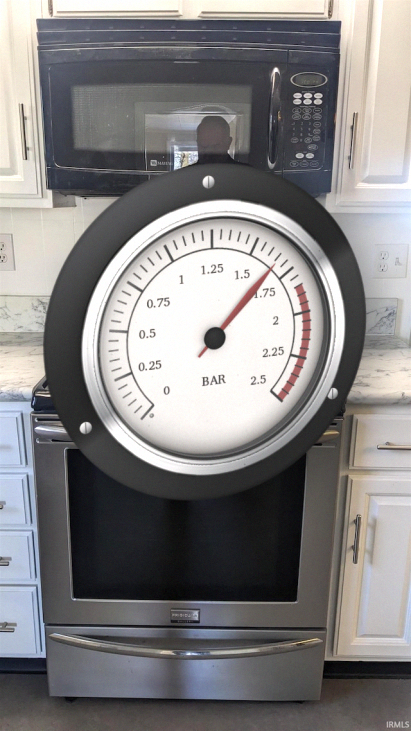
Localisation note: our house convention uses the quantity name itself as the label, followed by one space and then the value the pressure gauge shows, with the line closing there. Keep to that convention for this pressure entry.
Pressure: 1.65 bar
